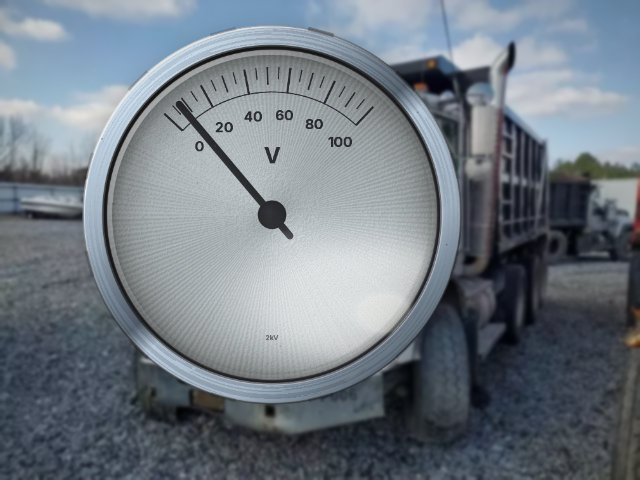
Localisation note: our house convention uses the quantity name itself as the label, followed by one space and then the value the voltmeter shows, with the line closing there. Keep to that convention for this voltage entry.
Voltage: 7.5 V
